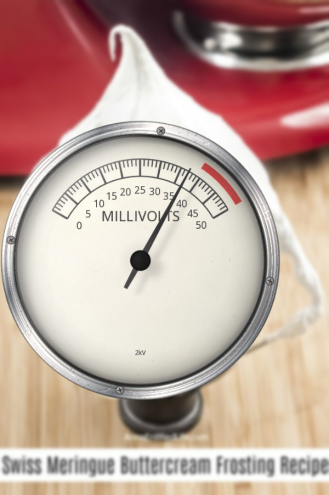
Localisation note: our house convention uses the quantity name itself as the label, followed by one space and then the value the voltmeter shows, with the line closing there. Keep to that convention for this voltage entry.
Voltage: 37 mV
